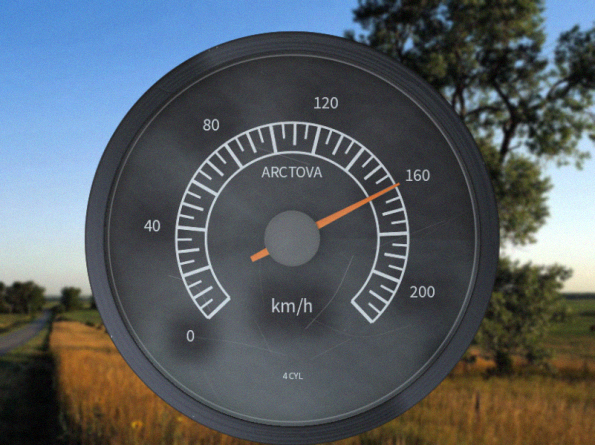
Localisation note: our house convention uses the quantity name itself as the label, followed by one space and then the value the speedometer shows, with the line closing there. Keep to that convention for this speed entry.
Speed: 160 km/h
